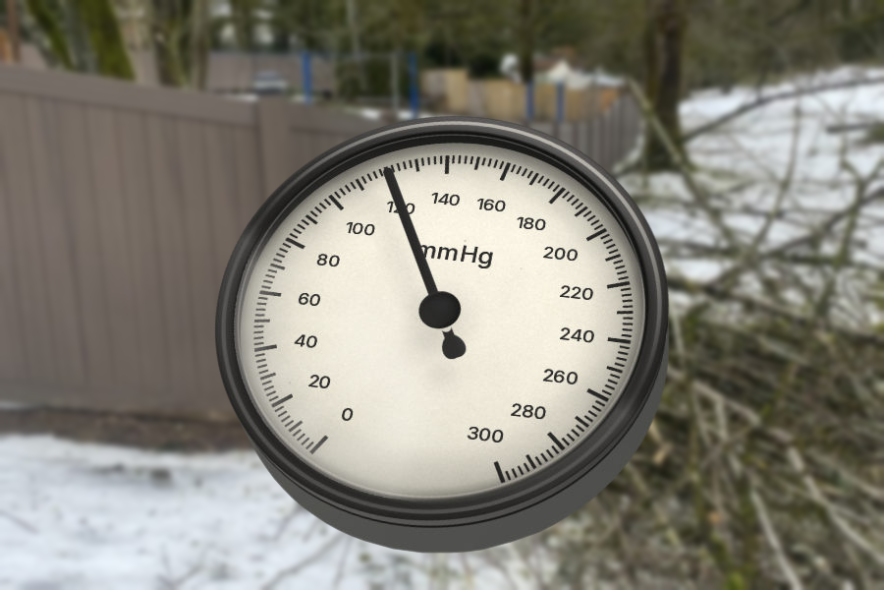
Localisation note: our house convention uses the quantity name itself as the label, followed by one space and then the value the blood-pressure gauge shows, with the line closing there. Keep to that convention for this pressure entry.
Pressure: 120 mmHg
